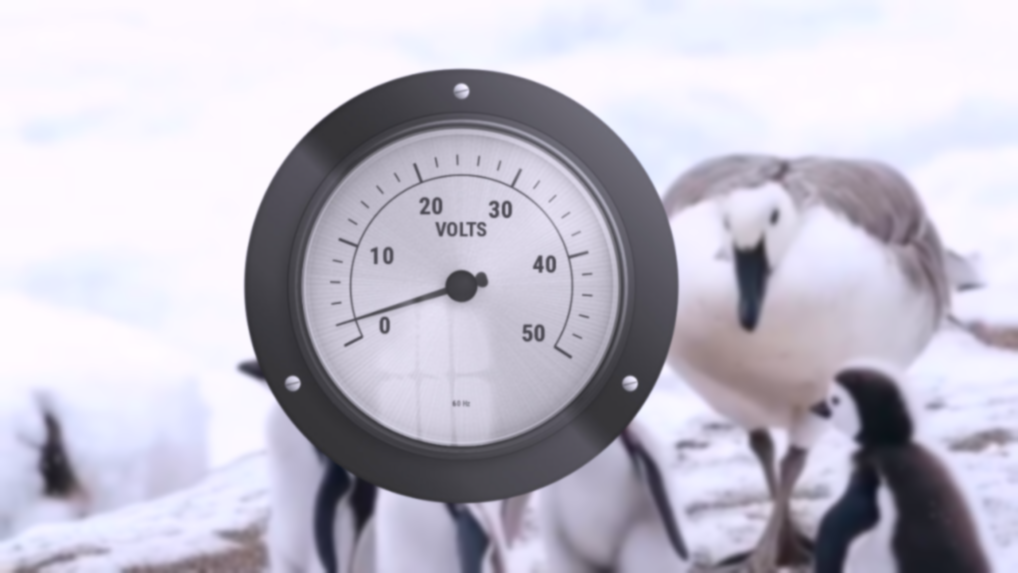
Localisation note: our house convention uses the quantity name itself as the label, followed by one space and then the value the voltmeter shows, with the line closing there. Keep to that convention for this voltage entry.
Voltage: 2 V
